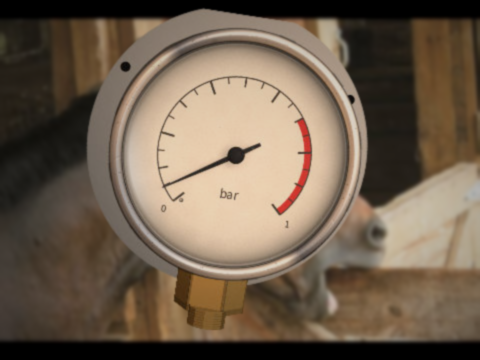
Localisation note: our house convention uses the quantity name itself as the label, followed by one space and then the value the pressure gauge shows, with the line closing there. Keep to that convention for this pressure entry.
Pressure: 0.05 bar
